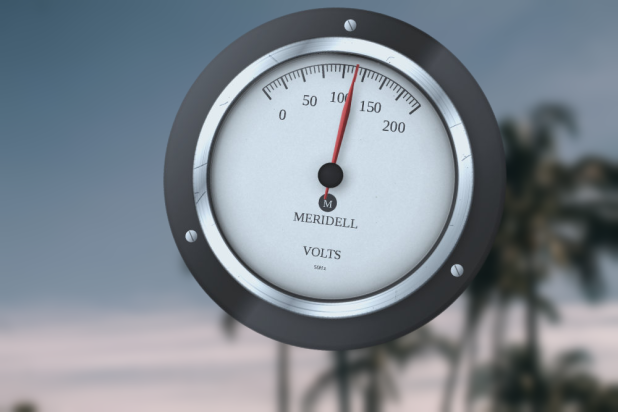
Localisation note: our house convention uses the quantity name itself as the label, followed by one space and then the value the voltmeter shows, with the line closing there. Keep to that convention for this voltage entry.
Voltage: 115 V
